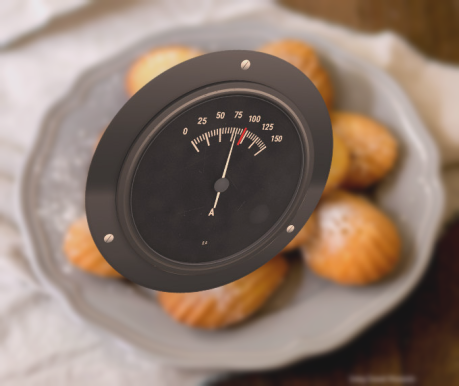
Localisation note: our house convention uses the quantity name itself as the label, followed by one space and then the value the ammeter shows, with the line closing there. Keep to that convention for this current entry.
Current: 75 A
